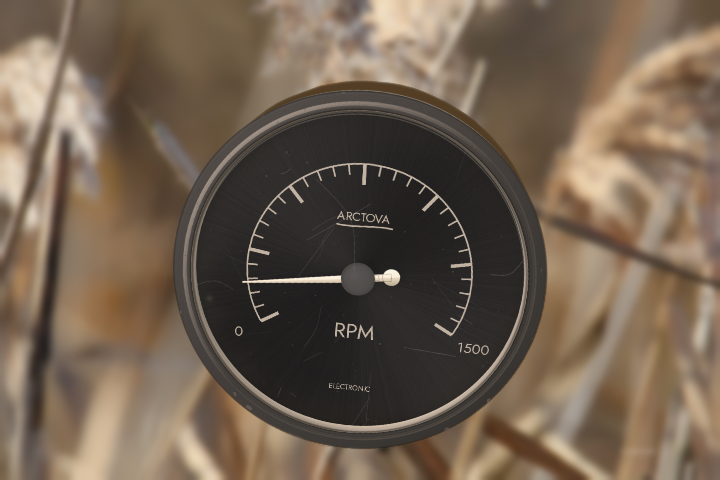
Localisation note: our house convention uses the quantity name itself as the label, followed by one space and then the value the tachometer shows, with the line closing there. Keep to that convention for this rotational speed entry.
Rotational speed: 150 rpm
